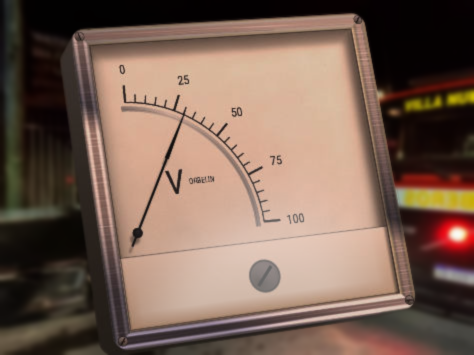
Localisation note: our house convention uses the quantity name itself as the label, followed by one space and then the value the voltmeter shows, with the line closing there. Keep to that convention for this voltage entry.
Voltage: 30 V
